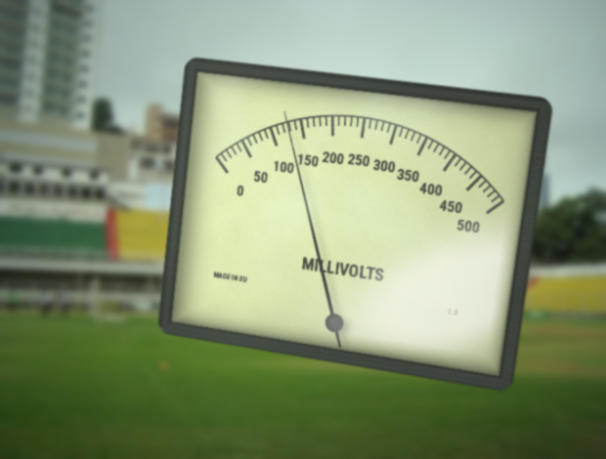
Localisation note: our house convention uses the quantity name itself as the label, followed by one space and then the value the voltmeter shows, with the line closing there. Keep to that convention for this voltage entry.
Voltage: 130 mV
